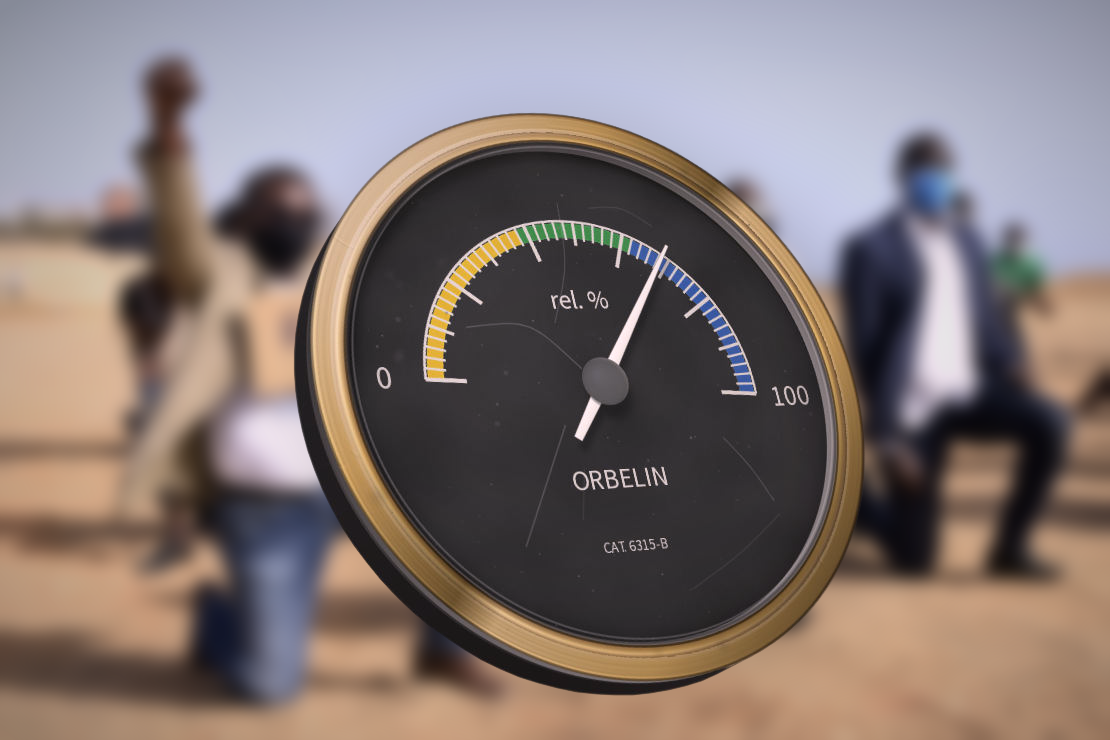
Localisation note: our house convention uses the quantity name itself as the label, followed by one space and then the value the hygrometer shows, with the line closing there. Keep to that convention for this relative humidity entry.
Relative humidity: 68 %
